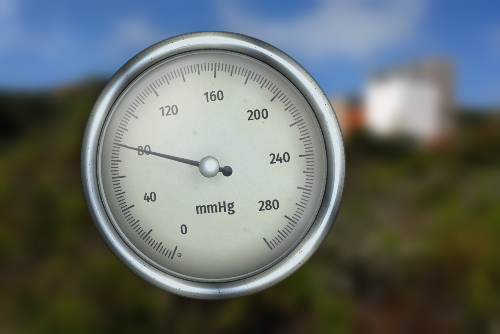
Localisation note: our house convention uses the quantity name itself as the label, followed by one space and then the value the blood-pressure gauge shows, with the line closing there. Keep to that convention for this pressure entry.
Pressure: 80 mmHg
